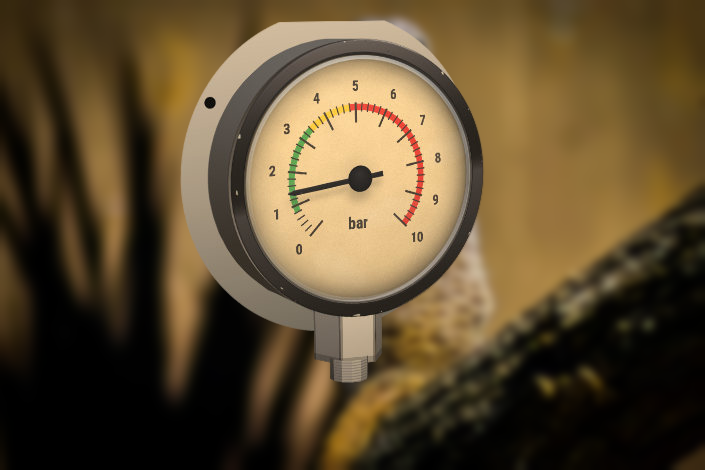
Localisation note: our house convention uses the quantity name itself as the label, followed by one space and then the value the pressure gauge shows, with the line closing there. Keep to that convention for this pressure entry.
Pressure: 1.4 bar
